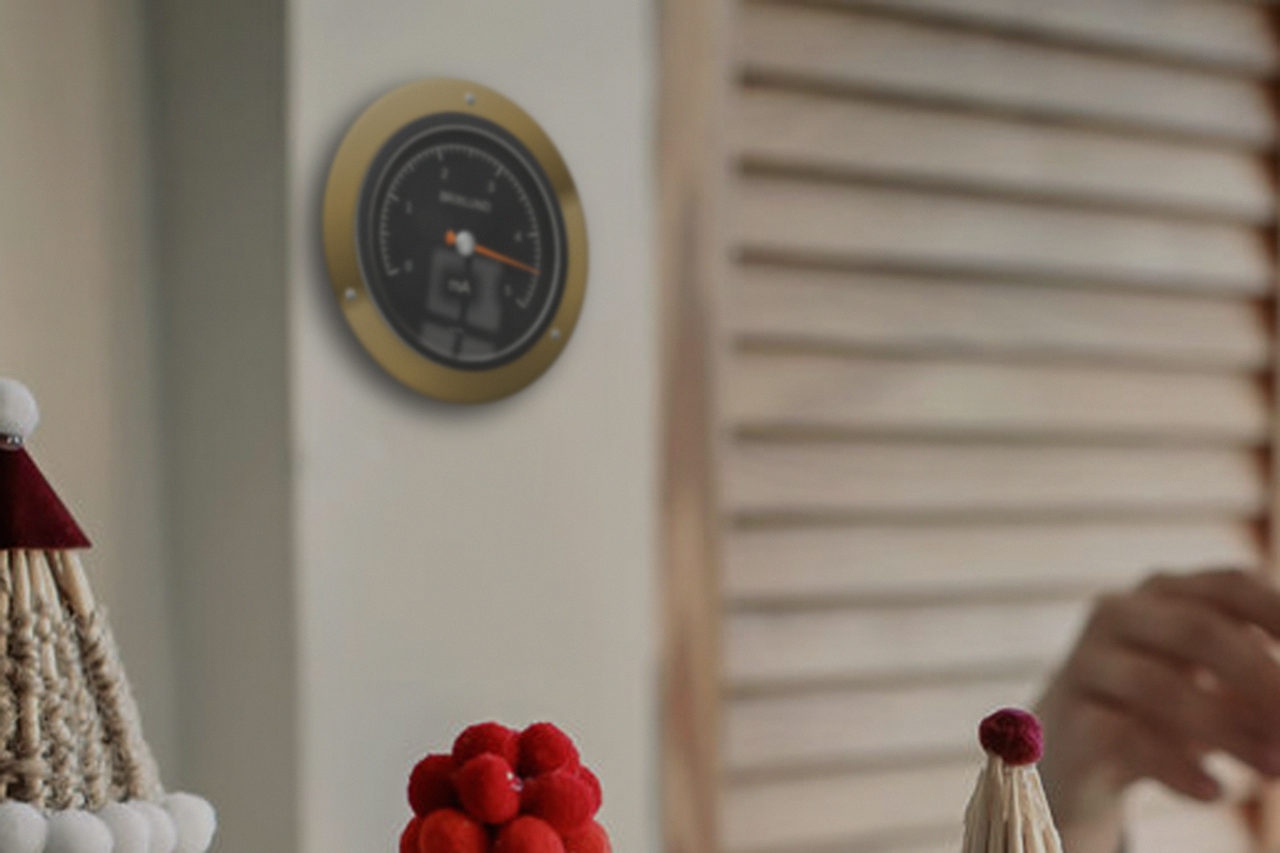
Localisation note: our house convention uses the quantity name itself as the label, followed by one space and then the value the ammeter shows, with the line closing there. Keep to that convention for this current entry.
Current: 4.5 mA
